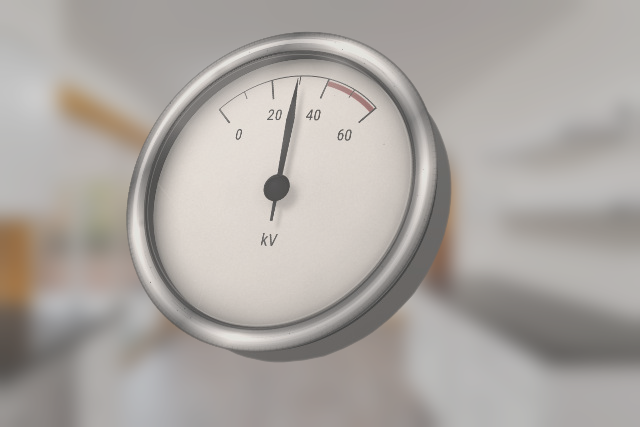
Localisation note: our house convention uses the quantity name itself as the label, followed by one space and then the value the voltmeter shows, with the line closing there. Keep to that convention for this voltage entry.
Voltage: 30 kV
